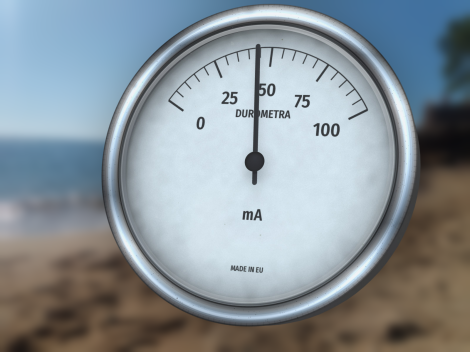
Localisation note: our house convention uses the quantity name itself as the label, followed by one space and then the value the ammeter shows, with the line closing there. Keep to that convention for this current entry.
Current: 45 mA
